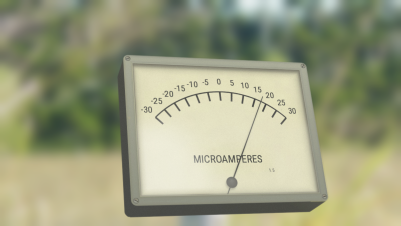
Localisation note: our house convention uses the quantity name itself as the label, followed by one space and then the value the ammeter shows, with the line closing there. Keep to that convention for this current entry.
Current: 17.5 µA
